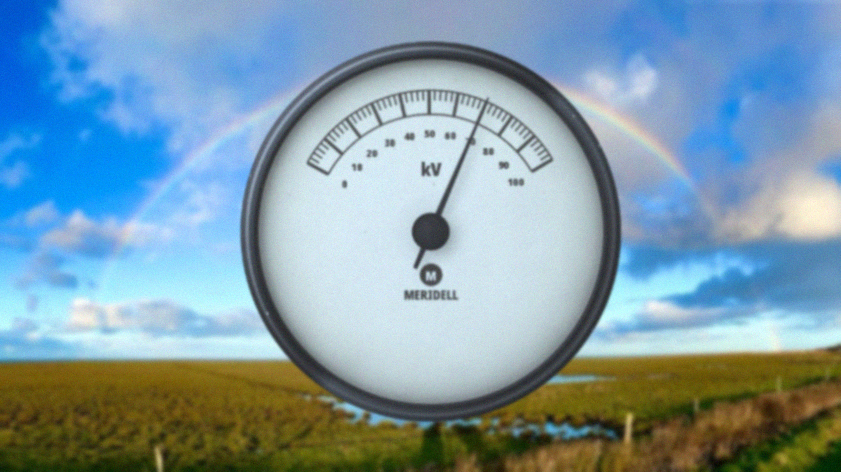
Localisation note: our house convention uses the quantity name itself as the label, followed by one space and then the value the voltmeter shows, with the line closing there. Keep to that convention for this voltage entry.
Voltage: 70 kV
